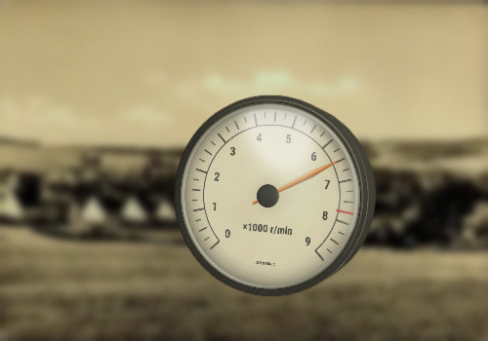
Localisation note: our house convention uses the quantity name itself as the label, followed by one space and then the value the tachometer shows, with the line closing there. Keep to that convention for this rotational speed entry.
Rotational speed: 6500 rpm
